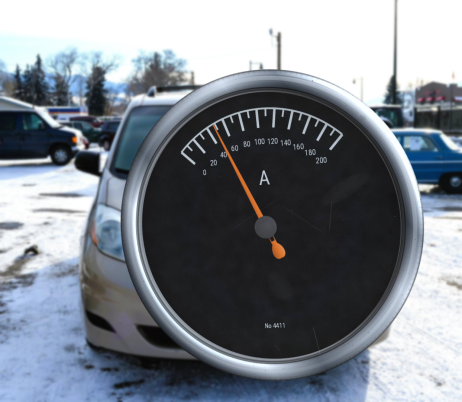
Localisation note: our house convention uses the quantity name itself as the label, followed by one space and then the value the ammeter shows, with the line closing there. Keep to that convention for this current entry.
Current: 50 A
